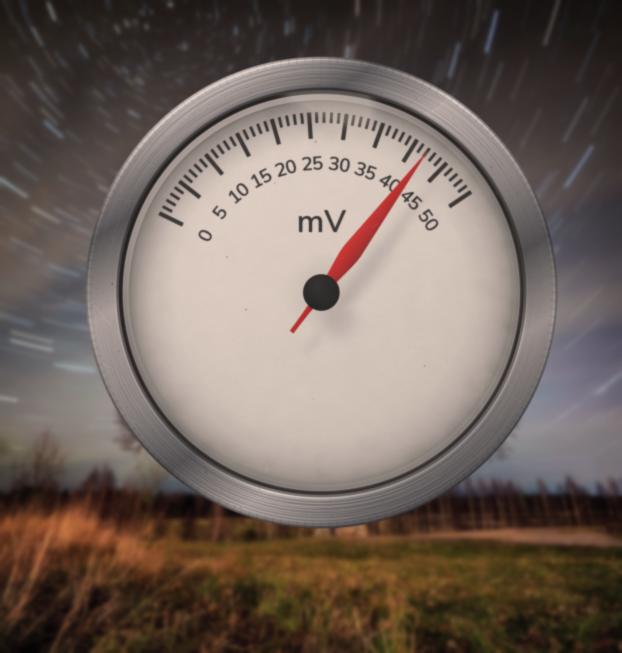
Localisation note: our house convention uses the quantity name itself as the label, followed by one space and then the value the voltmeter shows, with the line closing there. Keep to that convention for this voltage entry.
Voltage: 42 mV
